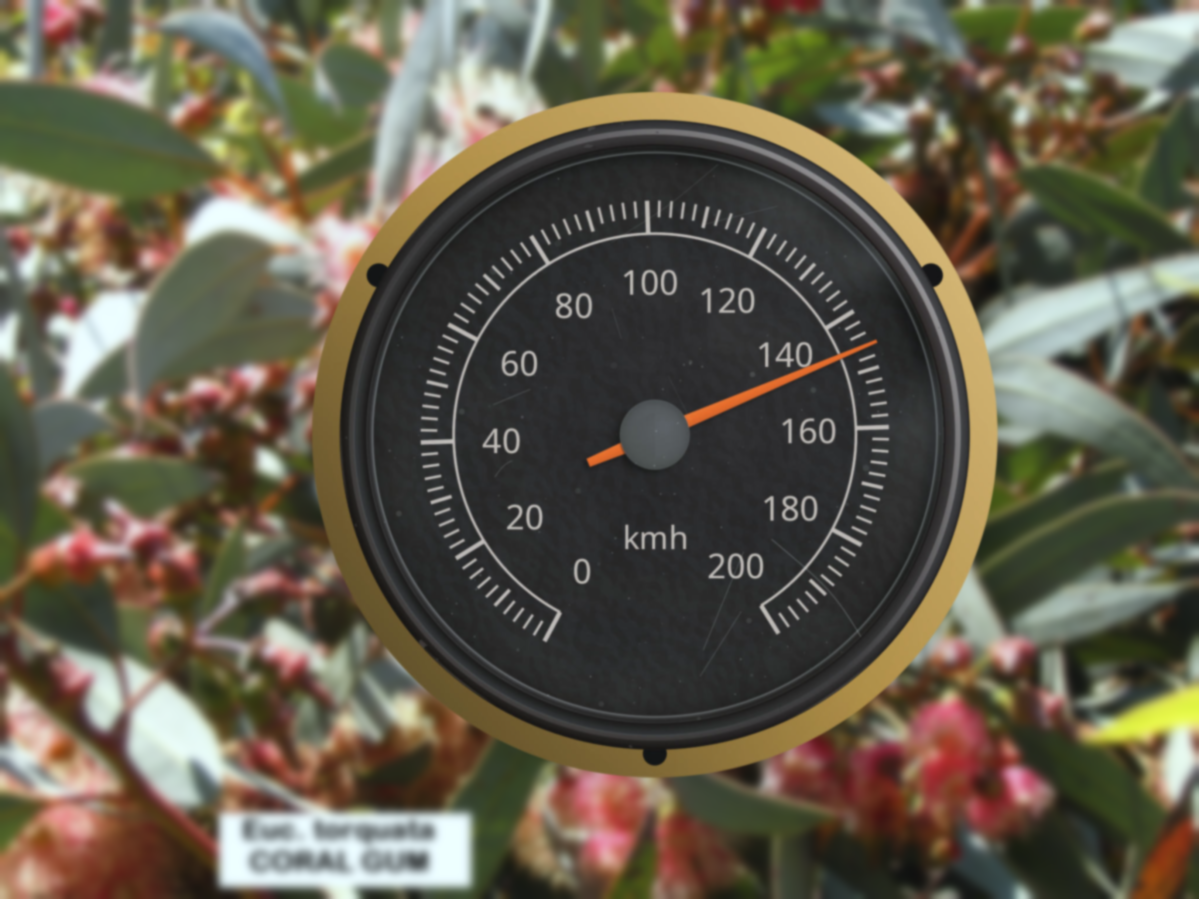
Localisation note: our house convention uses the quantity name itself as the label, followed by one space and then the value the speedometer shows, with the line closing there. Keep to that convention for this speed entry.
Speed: 146 km/h
